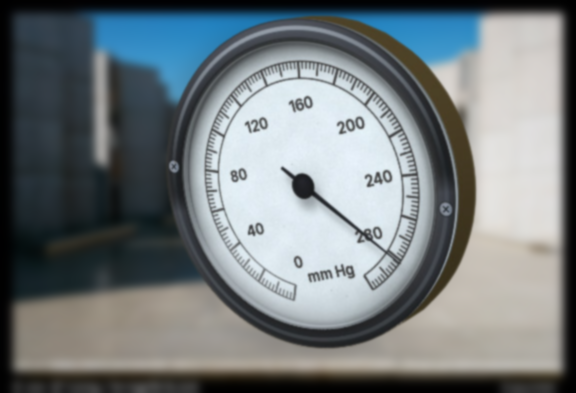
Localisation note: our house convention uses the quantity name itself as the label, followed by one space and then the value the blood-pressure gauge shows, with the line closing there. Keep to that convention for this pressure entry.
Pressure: 280 mmHg
